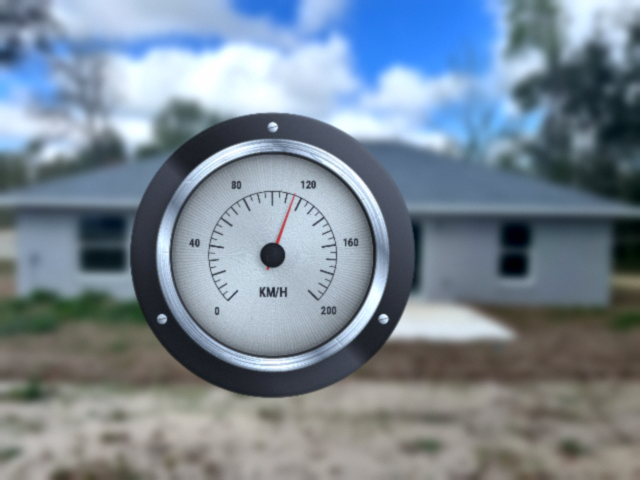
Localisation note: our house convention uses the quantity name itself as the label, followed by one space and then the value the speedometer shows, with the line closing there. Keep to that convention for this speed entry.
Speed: 115 km/h
